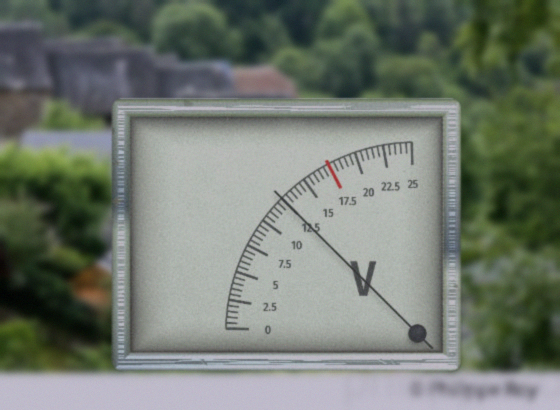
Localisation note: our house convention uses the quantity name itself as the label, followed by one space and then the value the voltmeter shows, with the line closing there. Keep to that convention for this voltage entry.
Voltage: 12.5 V
